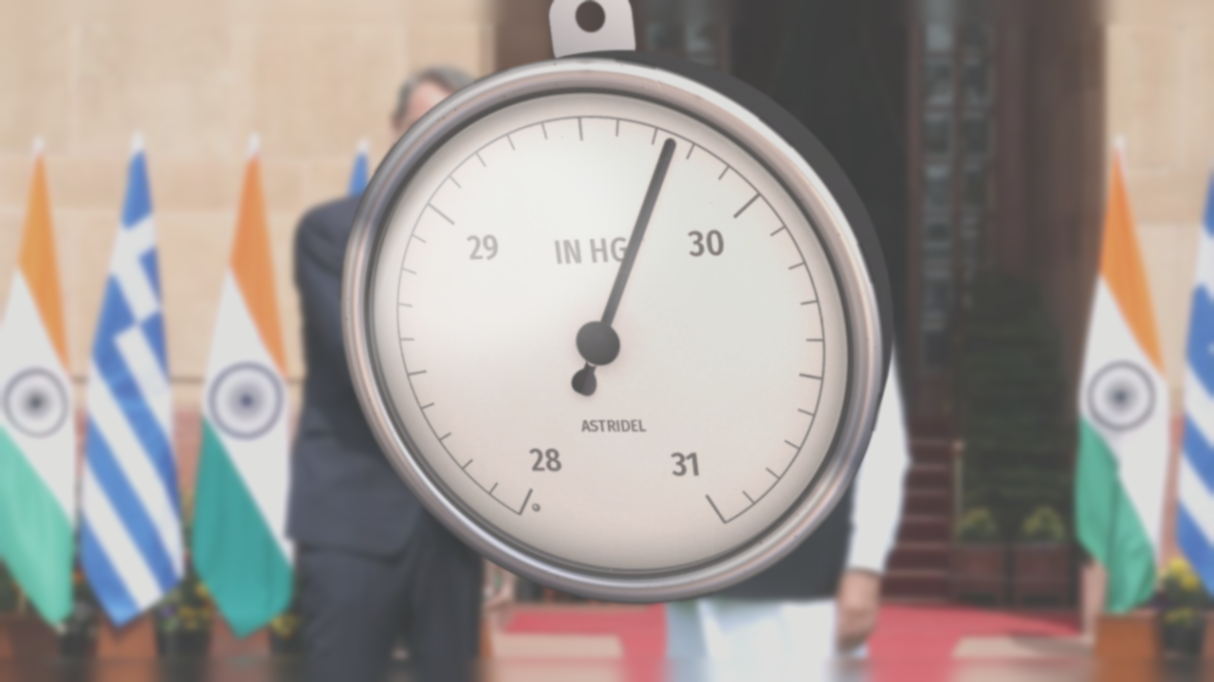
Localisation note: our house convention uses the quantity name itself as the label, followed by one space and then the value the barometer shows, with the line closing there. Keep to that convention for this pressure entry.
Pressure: 29.75 inHg
